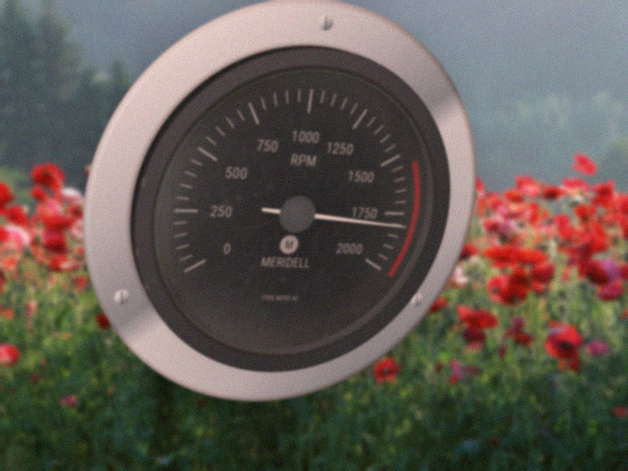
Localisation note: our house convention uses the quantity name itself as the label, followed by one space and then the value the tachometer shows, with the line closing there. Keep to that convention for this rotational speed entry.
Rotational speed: 1800 rpm
